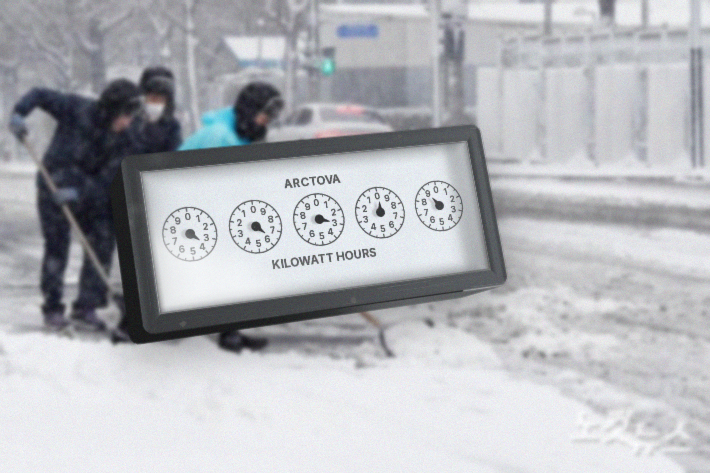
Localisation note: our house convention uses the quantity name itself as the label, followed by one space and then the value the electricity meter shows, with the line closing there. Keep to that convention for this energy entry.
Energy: 36299 kWh
